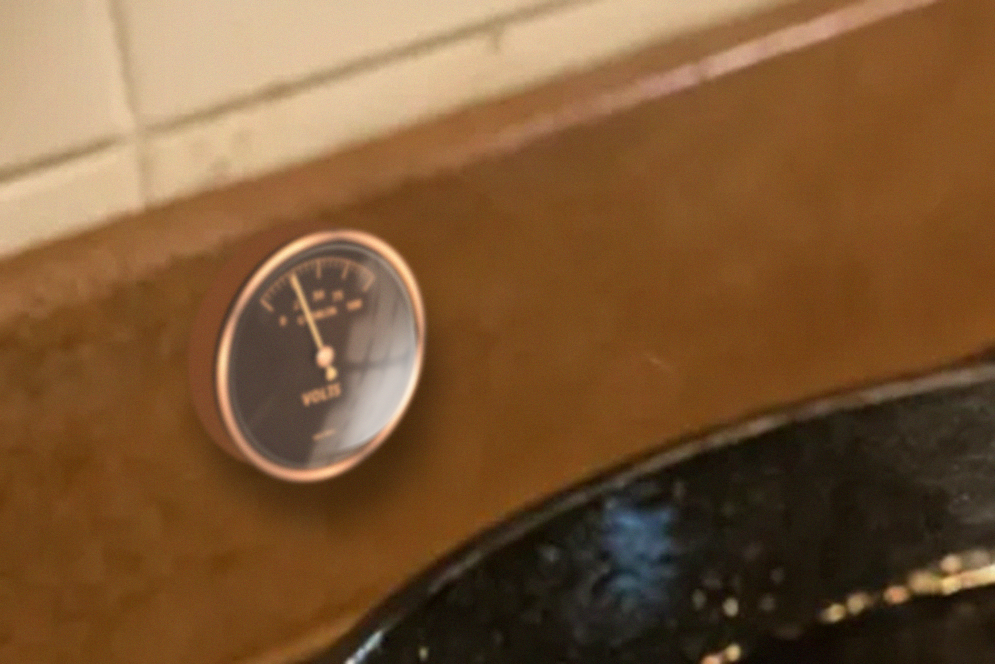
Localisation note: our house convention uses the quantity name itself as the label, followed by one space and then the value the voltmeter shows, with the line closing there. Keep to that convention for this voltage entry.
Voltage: 25 V
